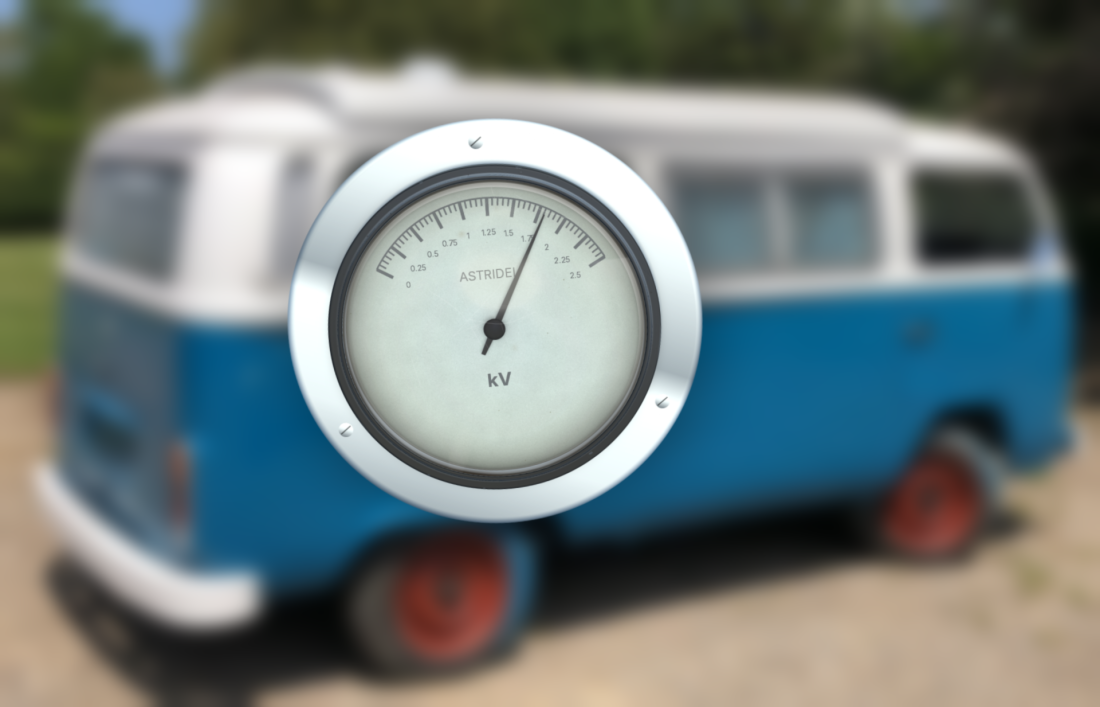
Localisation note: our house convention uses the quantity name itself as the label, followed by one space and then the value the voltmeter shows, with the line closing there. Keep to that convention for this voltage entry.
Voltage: 1.8 kV
